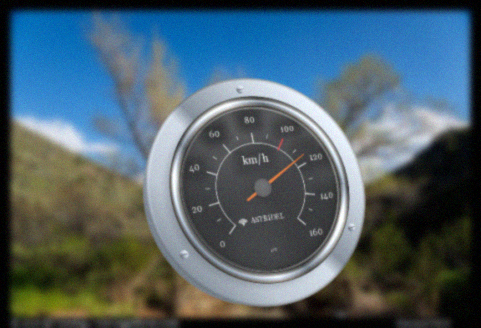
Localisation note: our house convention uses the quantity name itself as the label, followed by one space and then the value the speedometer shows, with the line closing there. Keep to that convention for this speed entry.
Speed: 115 km/h
